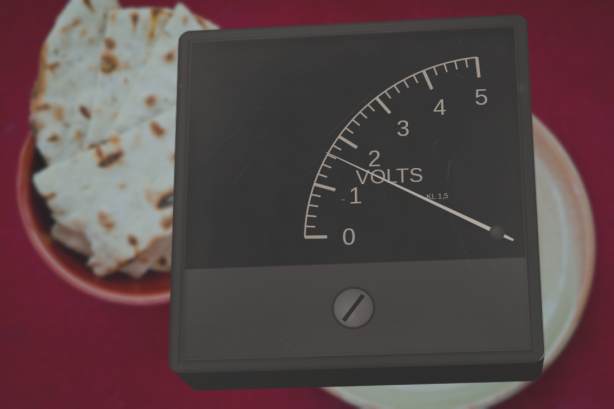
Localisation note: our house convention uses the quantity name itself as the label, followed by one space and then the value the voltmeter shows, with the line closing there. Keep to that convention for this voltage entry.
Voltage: 1.6 V
